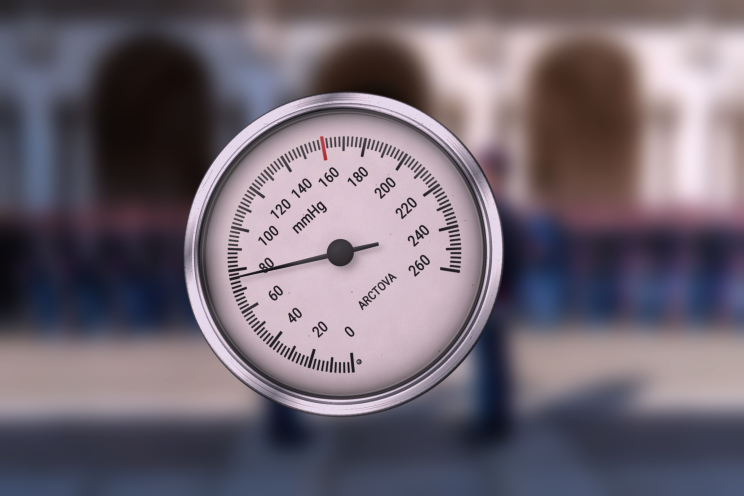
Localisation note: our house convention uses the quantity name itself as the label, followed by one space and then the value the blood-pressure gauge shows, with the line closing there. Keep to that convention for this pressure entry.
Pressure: 76 mmHg
